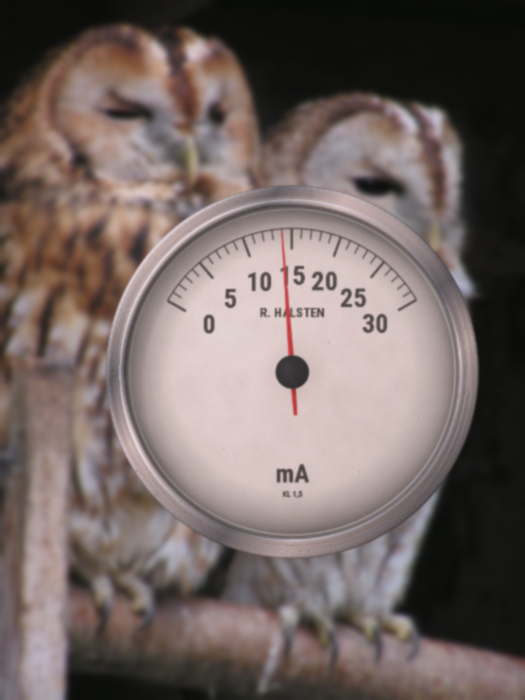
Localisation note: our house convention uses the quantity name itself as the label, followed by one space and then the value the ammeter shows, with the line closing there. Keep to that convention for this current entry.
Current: 14 mA
